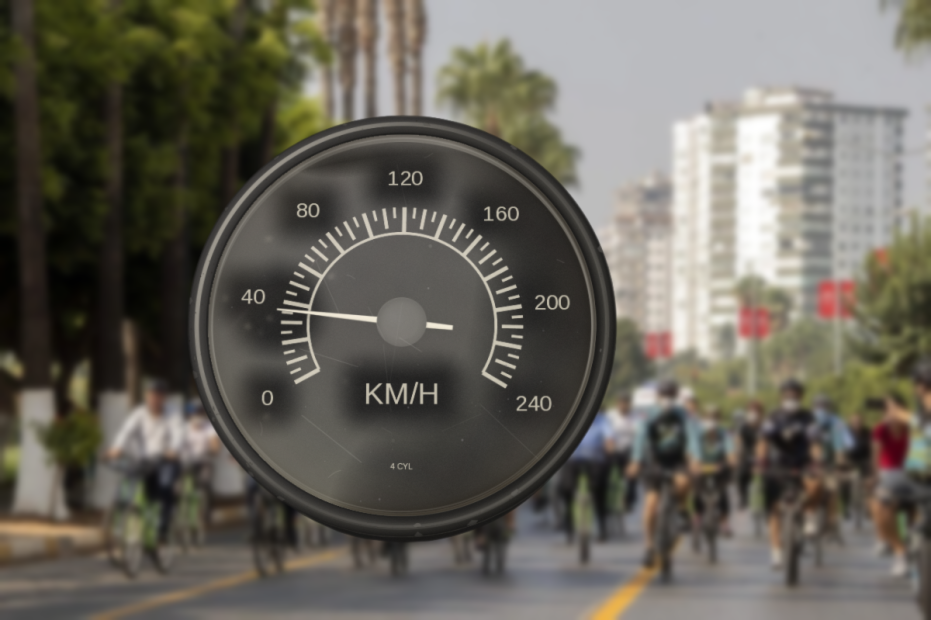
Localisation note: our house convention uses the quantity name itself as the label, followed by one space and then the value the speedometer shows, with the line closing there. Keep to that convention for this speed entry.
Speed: 35 km/h
